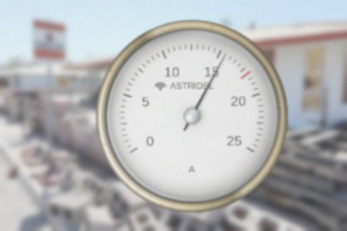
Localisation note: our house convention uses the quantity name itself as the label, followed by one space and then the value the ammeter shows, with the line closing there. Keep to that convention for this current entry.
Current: 15.5 A
